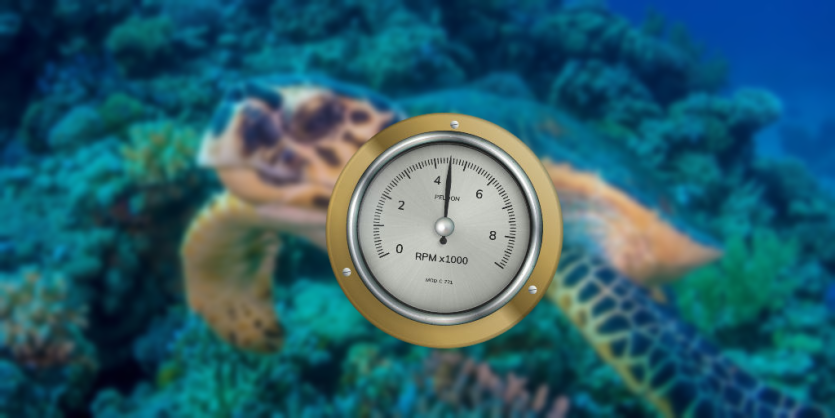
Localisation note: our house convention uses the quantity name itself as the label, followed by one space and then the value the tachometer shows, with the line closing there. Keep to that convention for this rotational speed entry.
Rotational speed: 4500 rpm
